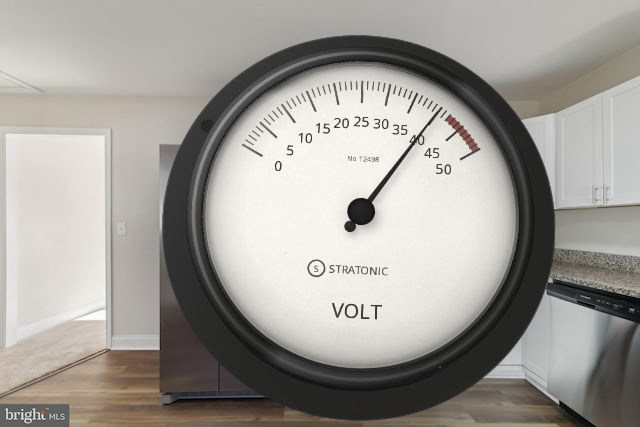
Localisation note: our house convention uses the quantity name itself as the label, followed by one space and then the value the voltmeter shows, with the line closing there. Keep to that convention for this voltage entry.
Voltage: 40 V
